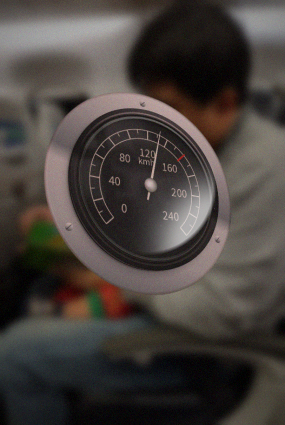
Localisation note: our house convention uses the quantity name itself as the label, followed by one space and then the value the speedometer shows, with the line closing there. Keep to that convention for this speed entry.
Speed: 130 km/h
